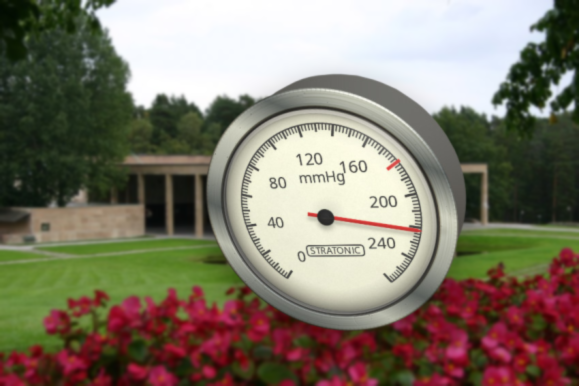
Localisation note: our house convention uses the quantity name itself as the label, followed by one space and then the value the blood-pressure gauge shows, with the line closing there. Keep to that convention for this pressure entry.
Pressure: 220 mmHg
